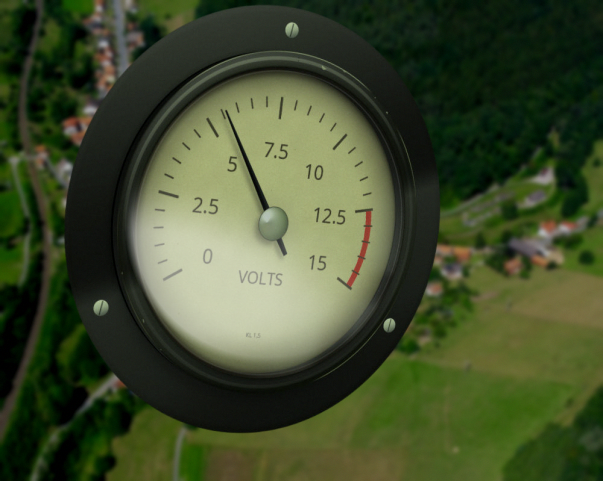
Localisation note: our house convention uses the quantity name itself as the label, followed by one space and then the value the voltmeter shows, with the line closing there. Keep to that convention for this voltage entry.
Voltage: 5.5 V
